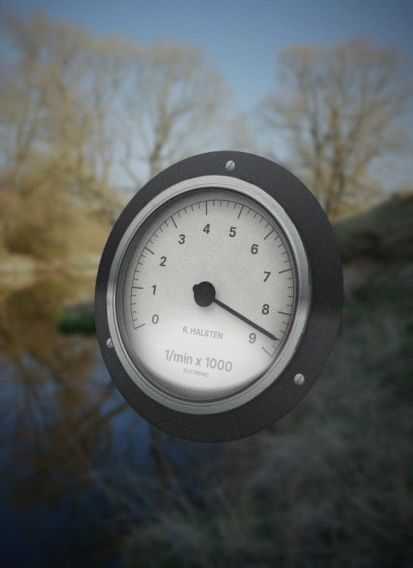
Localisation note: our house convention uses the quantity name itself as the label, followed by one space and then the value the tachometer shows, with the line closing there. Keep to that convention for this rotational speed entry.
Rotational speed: 8600 rpm
